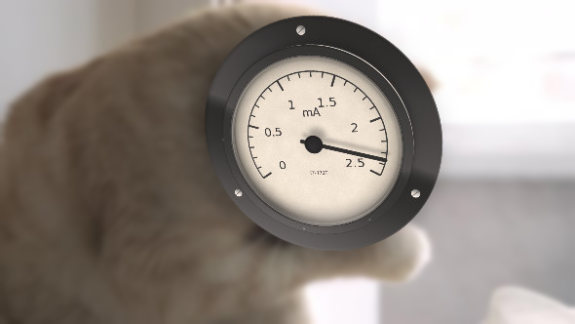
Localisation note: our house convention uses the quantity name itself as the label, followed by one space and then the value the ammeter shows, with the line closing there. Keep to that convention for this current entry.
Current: 2.35 mA
